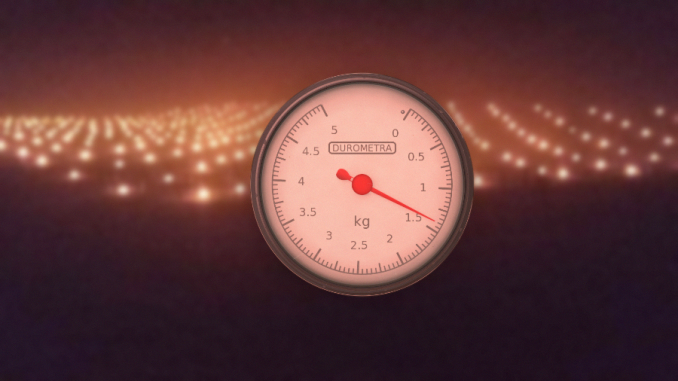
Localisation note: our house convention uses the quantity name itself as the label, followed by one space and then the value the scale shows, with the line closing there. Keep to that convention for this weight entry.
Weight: 1.4 kg
